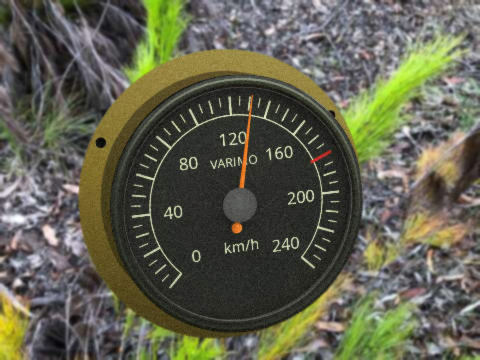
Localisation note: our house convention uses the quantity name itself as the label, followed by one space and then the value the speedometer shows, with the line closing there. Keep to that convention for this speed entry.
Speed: 130 km/h
